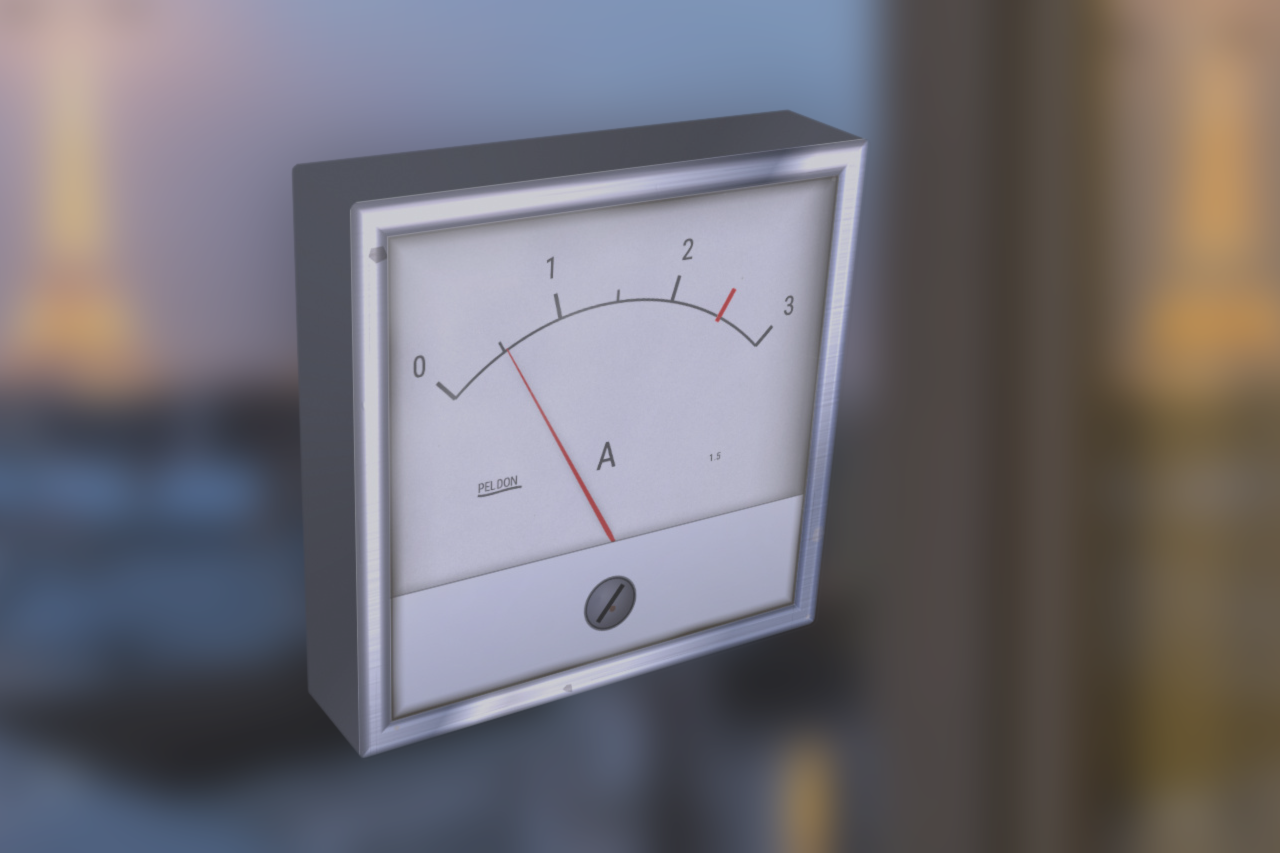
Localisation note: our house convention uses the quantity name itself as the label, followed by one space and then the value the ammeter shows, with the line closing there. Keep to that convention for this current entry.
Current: 0.5 A
